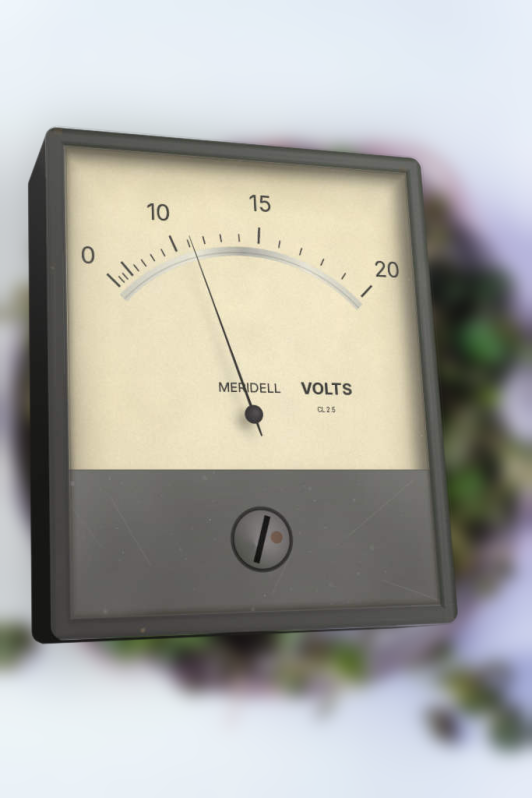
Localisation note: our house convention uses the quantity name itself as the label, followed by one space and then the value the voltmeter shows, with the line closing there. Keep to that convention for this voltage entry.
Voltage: 11 V
